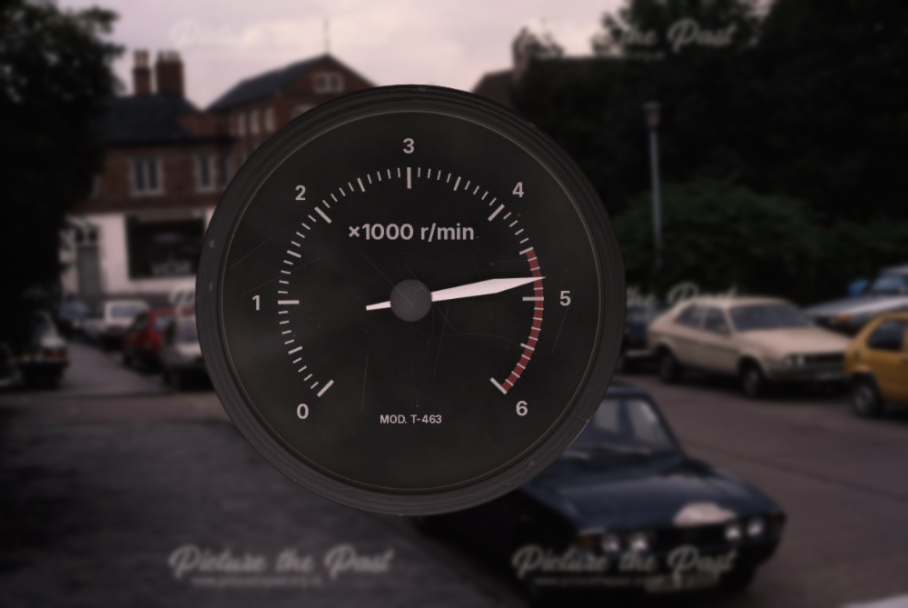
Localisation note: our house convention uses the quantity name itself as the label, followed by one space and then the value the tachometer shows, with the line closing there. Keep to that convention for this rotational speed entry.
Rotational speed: 4800 rpm
